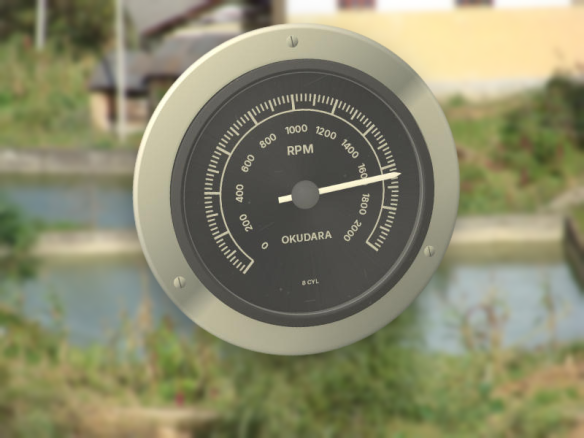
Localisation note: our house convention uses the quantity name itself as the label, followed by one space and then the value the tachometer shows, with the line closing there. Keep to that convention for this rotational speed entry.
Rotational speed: 1640 rpm
